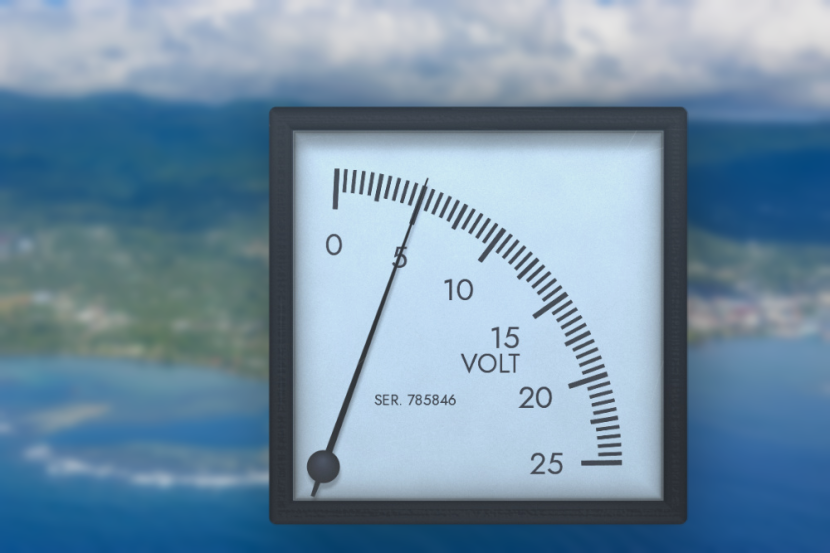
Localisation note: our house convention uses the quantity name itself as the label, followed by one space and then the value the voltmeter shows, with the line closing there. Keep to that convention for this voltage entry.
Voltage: 5 V
